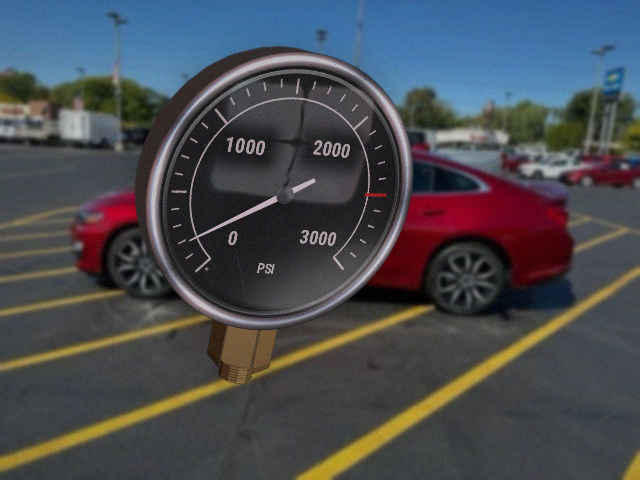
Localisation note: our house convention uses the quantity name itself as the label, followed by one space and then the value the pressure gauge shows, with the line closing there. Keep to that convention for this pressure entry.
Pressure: 200 psi
